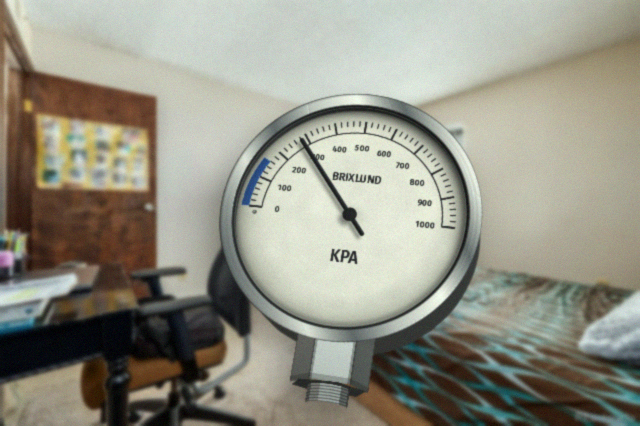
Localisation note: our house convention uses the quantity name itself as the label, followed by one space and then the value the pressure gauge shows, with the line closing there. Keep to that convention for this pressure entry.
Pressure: 280 kPa
